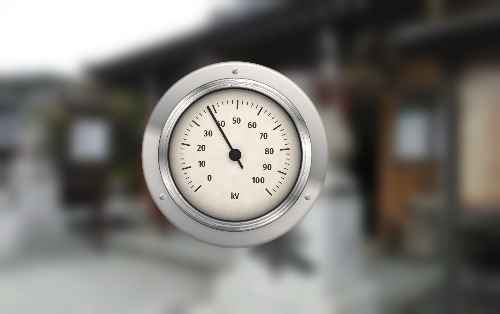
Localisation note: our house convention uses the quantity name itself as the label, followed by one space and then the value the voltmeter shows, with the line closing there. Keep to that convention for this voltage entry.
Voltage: 38 kV
